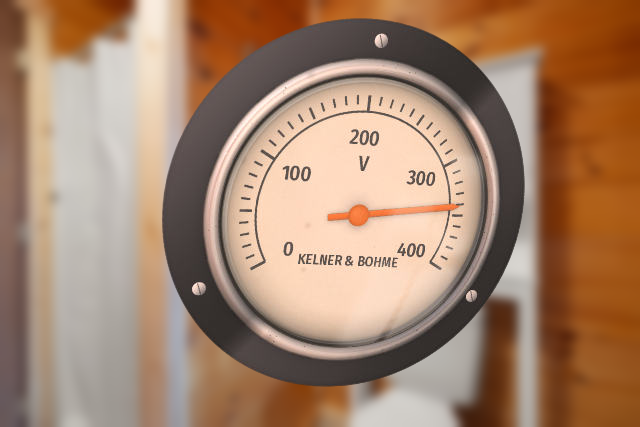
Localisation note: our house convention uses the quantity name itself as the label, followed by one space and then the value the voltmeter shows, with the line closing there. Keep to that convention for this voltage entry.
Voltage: 340 V
